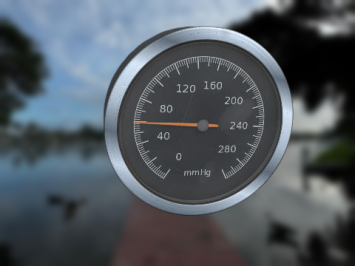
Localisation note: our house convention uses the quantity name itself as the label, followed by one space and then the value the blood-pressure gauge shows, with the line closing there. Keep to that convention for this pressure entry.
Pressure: 60 mmHg
